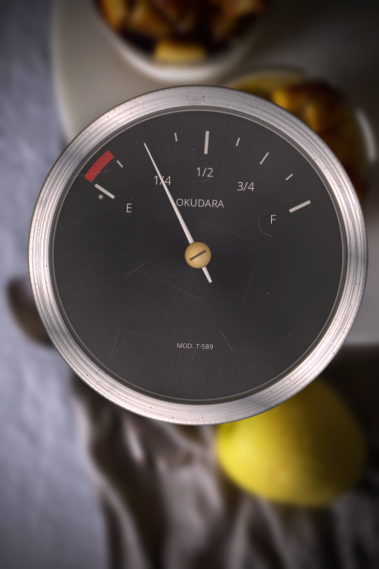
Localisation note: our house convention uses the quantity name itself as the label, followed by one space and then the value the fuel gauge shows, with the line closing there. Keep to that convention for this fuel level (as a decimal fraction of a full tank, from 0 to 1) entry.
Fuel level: 0.25
